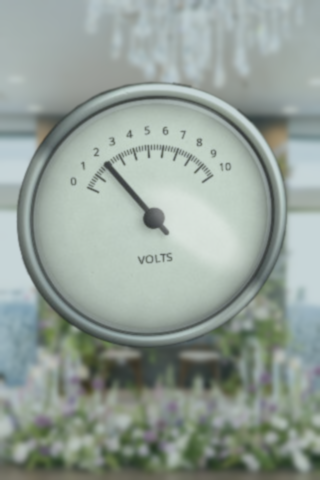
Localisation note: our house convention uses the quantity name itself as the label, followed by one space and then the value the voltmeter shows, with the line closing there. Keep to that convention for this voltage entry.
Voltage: 2 V
